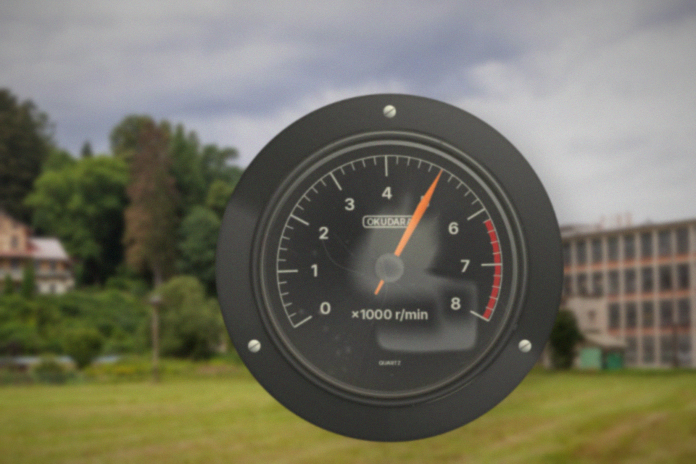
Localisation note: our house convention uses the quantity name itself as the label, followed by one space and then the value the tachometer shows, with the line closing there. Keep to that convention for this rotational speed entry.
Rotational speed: 5000 rpm
